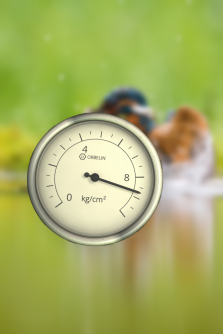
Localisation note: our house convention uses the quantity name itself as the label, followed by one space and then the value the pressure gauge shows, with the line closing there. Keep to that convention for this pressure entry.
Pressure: 8.75 kg/cm²
